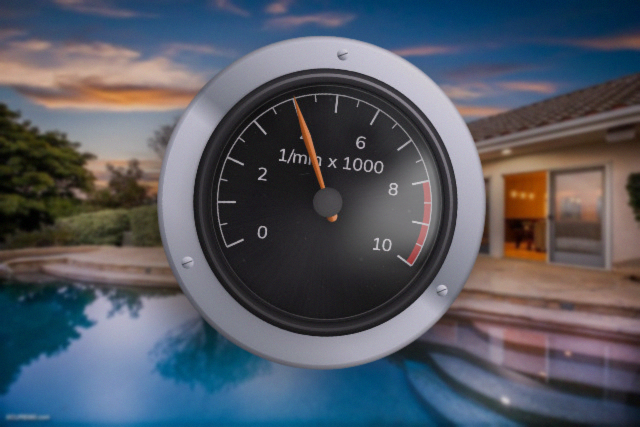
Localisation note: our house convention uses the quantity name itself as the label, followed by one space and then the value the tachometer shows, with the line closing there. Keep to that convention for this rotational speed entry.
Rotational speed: 4000 rpm
